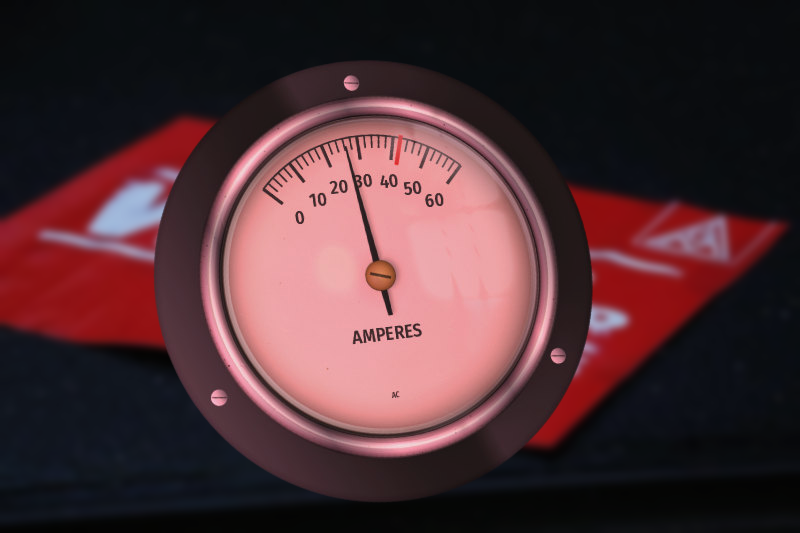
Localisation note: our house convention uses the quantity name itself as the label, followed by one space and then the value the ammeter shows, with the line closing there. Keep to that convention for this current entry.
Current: 26 A
